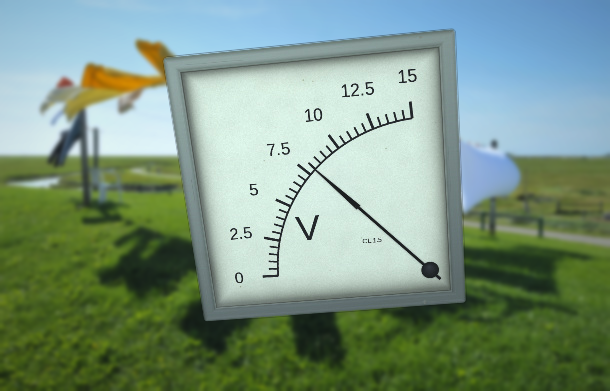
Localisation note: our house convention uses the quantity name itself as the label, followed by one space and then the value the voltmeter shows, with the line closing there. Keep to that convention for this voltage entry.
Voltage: 8 V
